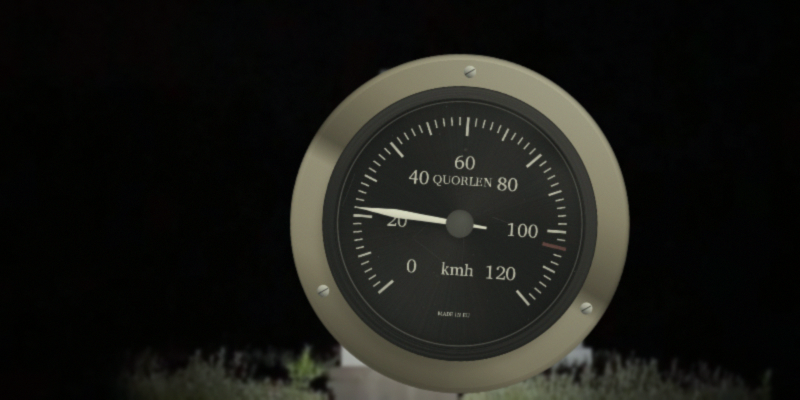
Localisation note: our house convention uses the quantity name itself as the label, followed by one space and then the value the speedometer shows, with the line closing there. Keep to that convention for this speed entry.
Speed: 22 km/h
